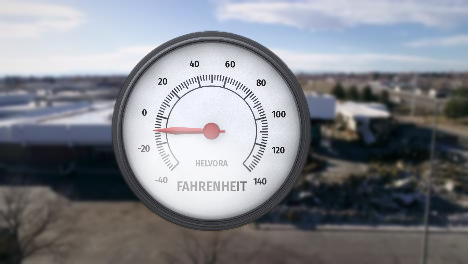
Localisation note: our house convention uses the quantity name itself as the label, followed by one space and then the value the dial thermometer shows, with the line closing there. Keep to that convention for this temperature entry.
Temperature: -10 °F
